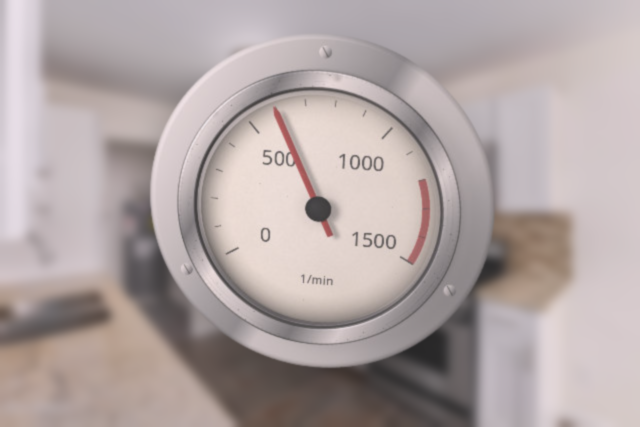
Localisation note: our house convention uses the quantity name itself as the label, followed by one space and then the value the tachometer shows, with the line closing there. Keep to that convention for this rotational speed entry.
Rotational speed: 600 rpm
